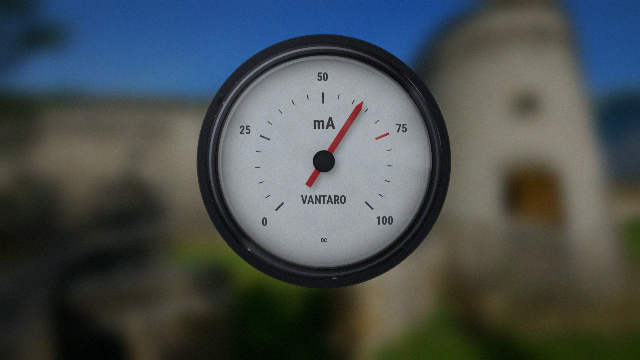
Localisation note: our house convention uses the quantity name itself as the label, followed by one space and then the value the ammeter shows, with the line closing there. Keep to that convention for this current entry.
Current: 62.5 mA
